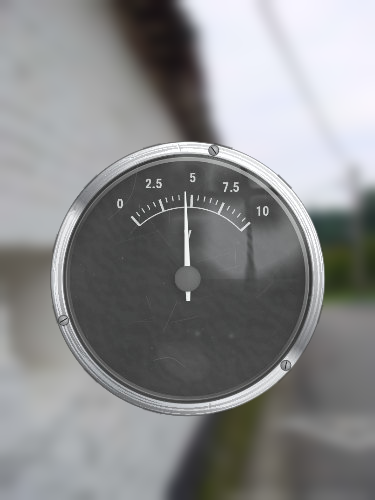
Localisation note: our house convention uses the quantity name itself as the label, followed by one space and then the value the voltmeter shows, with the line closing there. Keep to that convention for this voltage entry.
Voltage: 4.5 V
